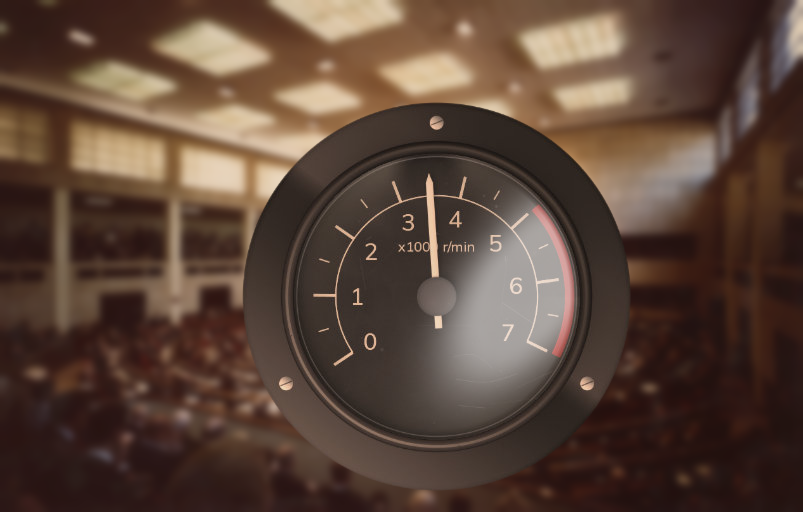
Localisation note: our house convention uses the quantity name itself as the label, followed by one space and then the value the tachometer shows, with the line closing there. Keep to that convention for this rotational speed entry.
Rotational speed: 3500 rpm
